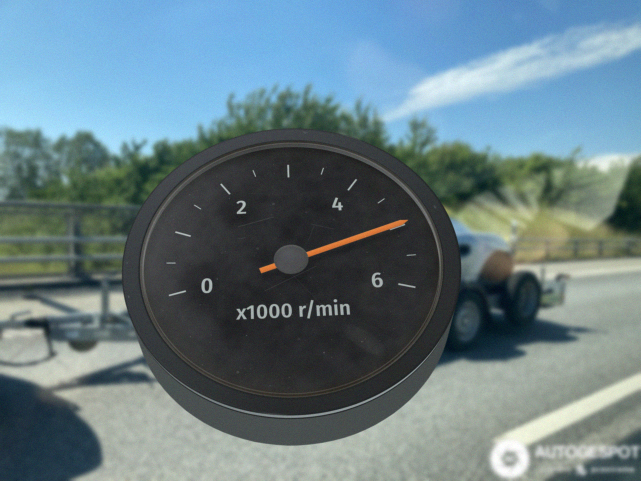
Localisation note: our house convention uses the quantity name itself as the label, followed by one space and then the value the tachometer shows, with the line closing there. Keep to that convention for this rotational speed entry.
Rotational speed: 5000 rpm
